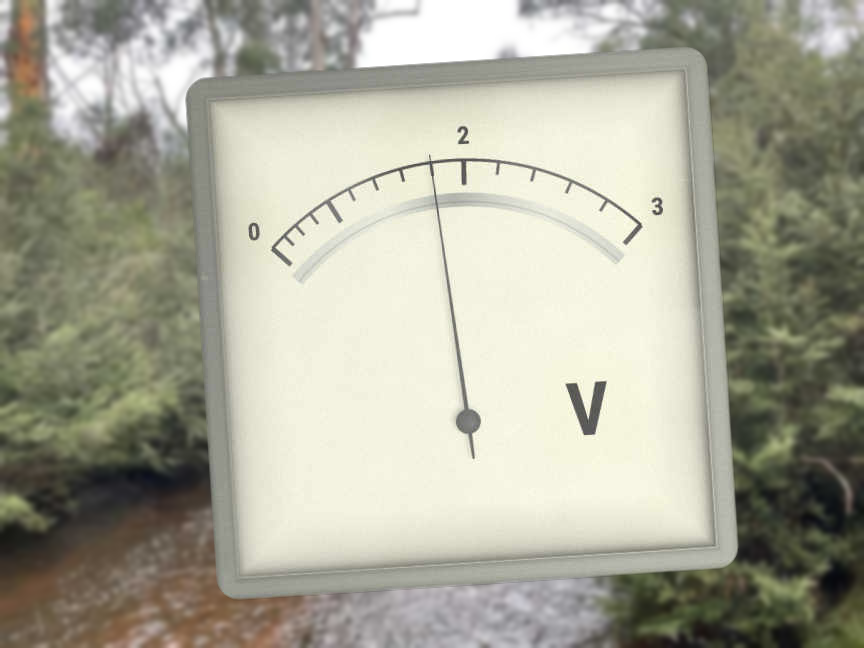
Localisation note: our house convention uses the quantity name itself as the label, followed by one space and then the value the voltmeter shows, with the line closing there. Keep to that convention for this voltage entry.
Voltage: 1.8 V
